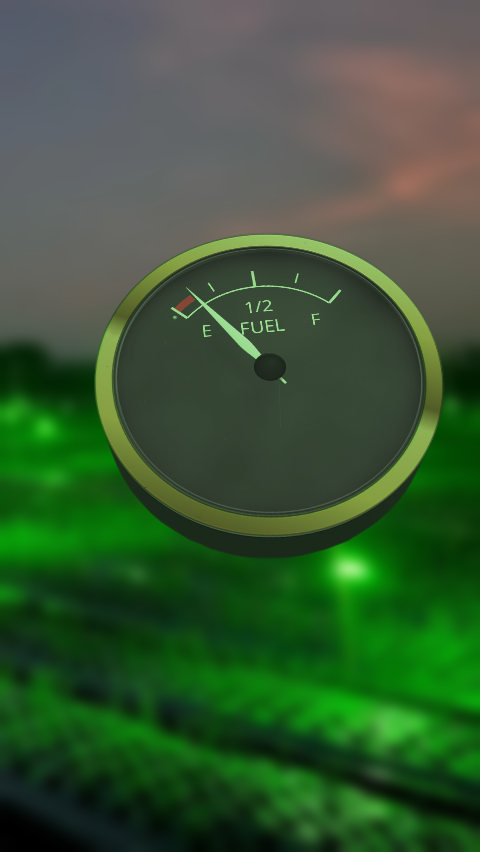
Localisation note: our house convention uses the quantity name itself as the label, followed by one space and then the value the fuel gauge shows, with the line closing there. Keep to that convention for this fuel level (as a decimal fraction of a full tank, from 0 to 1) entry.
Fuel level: 0.125
